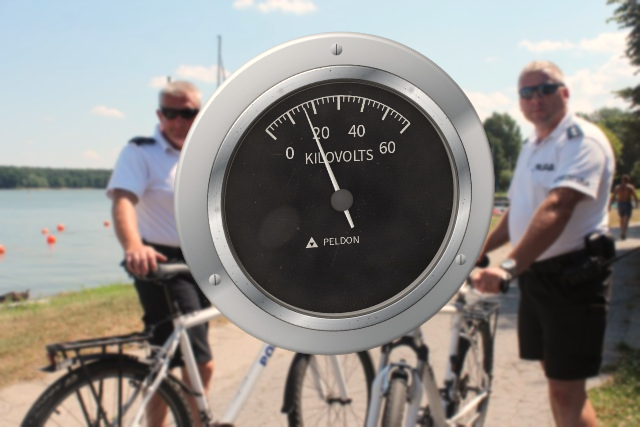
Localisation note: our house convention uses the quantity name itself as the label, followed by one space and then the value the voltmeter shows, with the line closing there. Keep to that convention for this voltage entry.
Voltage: 16 kV
